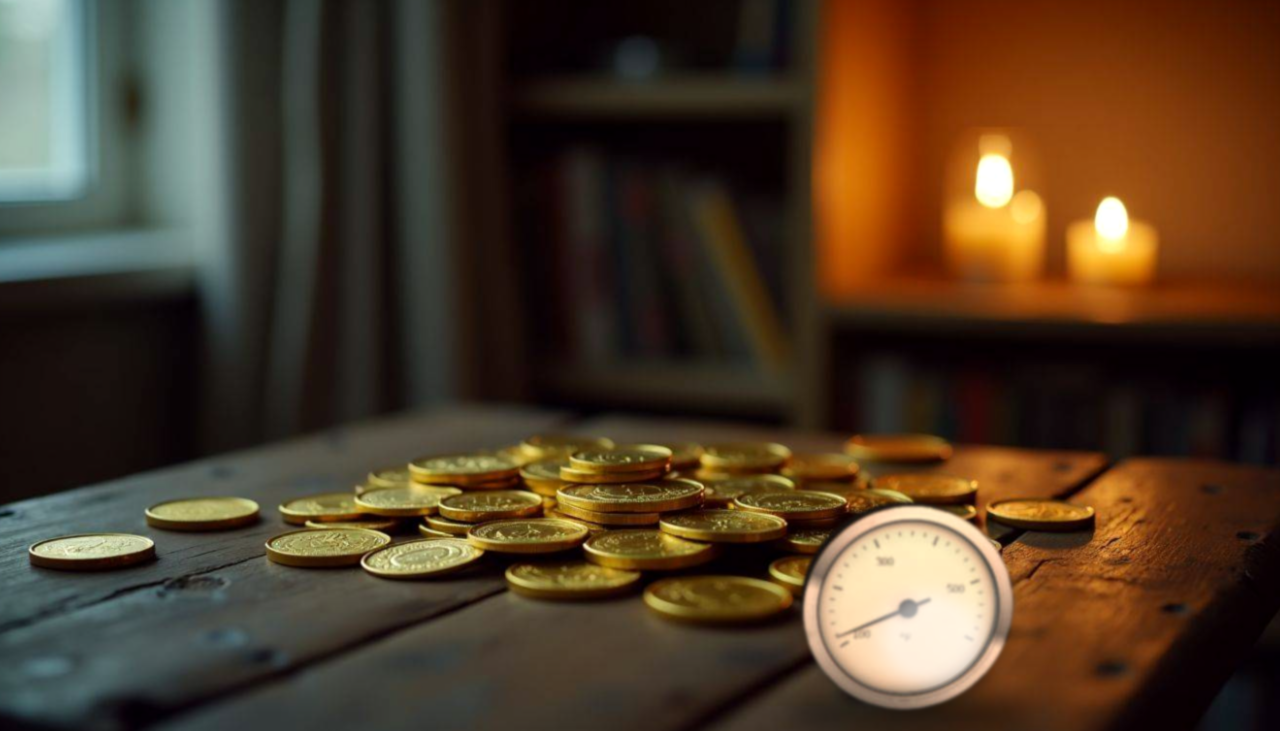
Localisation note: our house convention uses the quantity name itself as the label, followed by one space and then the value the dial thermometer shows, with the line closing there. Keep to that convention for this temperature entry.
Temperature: 120 °F
